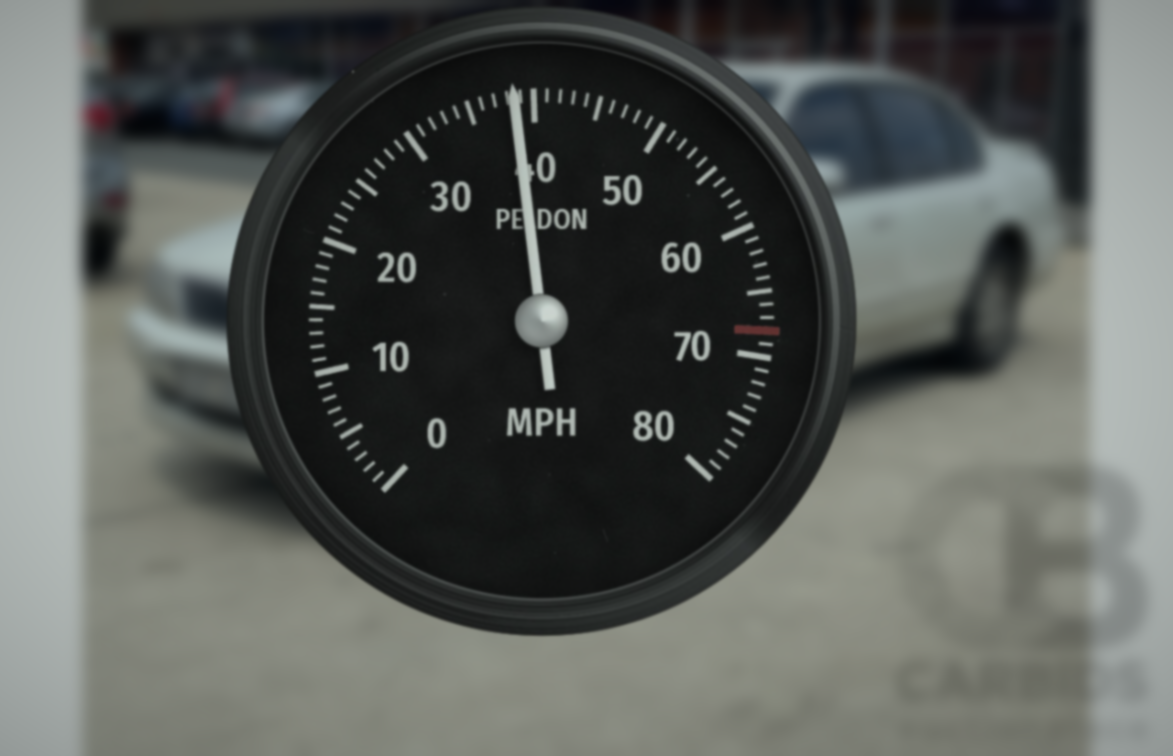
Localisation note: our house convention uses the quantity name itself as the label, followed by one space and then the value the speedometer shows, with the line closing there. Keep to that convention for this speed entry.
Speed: 38.5 mph
